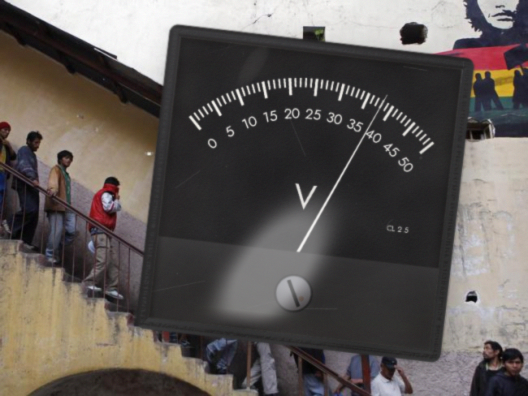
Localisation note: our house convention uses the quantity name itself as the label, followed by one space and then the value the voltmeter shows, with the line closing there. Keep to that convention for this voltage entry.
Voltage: 38 V
